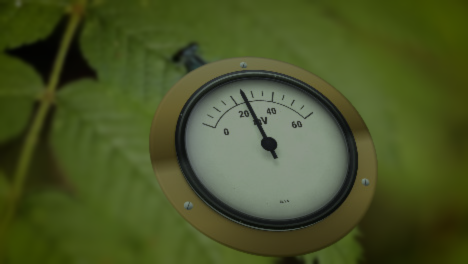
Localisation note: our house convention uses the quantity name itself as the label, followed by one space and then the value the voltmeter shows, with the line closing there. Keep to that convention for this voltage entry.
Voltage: 25 mV
